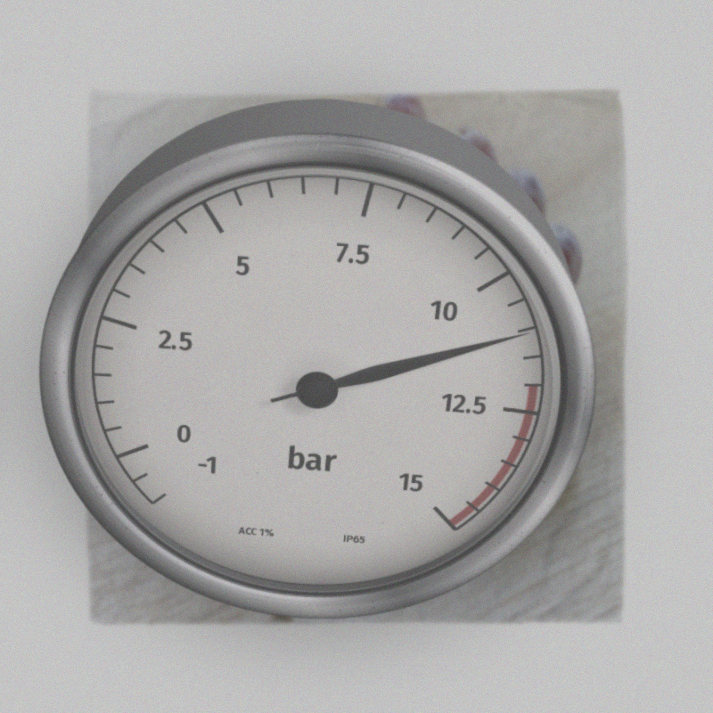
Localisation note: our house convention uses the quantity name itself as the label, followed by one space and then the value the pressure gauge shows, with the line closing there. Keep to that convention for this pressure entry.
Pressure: 11 bar
